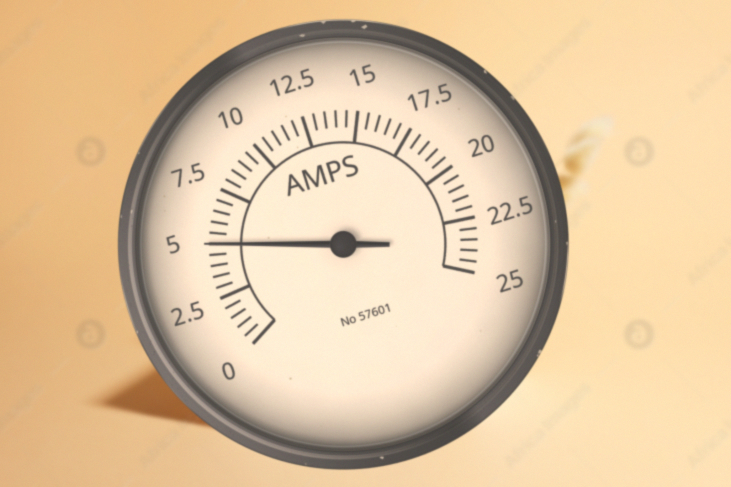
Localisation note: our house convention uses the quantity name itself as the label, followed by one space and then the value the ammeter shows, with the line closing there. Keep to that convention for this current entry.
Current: 5 A
